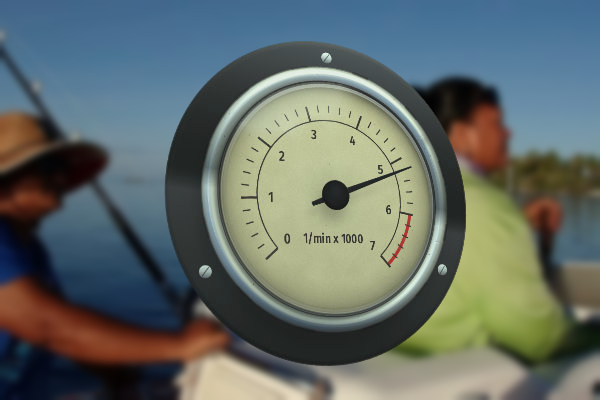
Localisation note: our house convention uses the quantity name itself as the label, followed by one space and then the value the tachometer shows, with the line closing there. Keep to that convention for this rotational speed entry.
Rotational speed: 5200 rpm
